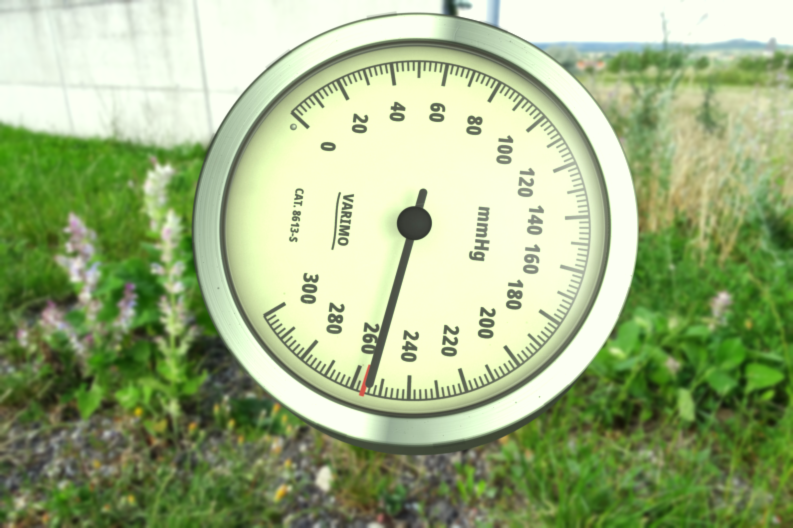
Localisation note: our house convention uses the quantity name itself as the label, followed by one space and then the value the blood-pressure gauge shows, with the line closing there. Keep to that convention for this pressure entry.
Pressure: 254 mmHg
